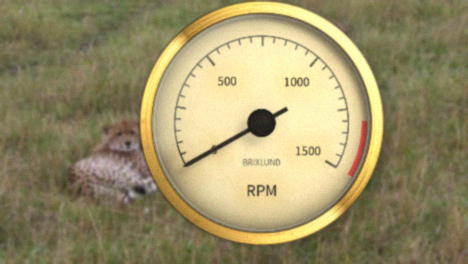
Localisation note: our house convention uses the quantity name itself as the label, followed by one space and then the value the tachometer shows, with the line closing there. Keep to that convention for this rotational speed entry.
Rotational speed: 0 rpm
